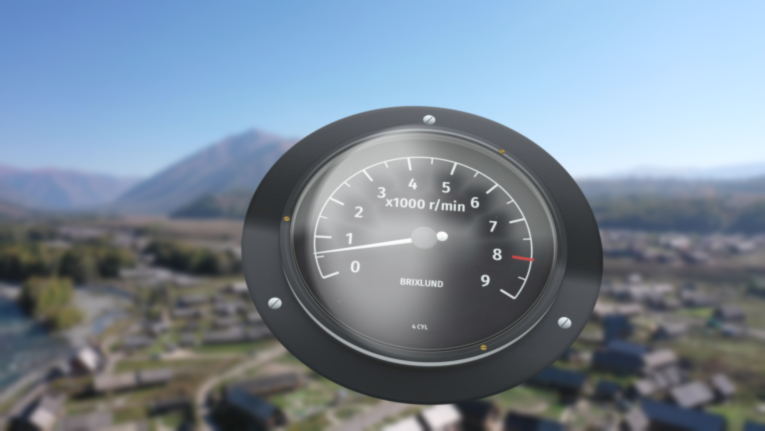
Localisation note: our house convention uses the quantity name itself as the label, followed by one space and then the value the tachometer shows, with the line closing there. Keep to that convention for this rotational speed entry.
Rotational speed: 500 rpm
